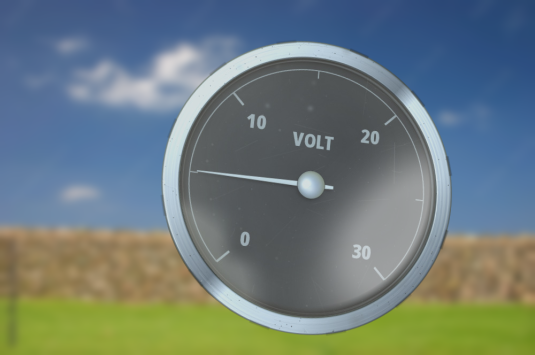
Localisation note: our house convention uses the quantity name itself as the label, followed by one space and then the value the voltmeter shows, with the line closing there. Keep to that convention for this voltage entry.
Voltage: 5 V
